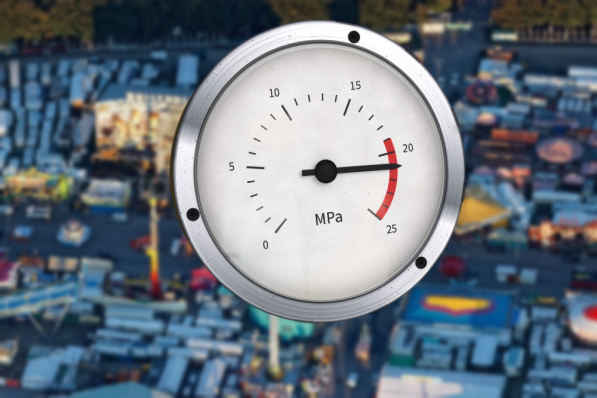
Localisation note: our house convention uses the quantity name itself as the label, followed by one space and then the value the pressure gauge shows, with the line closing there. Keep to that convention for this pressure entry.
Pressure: 21 MPa
